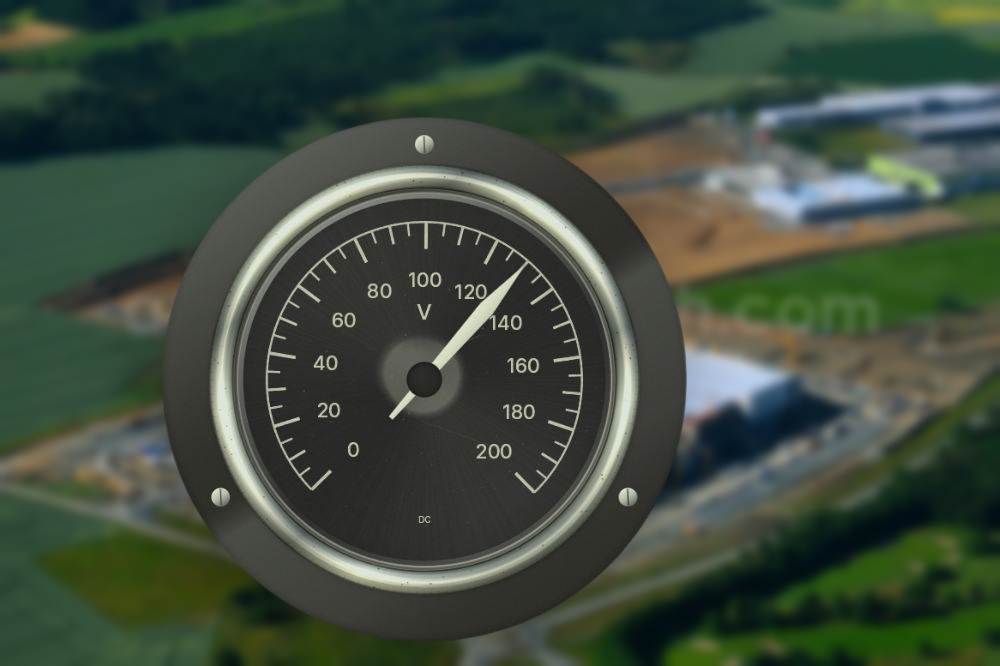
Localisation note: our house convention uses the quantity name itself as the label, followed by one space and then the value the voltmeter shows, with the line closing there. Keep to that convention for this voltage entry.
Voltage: 130 V
